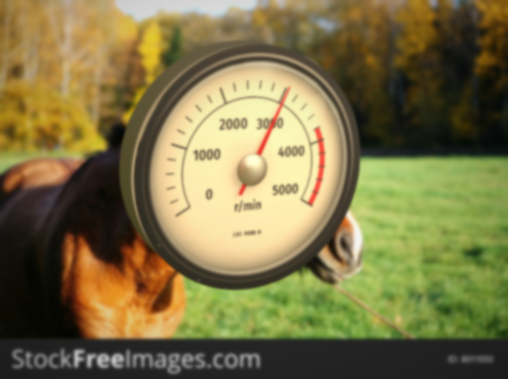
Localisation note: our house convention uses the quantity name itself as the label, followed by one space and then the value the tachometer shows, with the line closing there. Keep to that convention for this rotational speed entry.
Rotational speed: 3000 rpm
